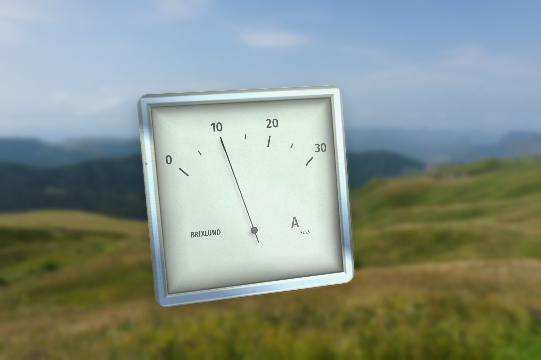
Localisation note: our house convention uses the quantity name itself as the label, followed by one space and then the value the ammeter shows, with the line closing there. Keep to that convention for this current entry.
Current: 10 A
